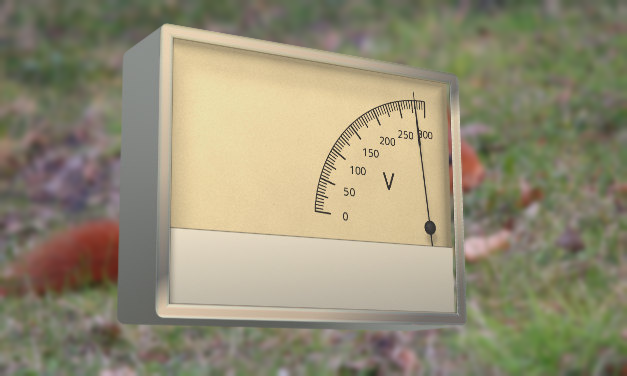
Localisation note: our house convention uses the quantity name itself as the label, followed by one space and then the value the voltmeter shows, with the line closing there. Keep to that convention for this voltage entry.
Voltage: 275 V
